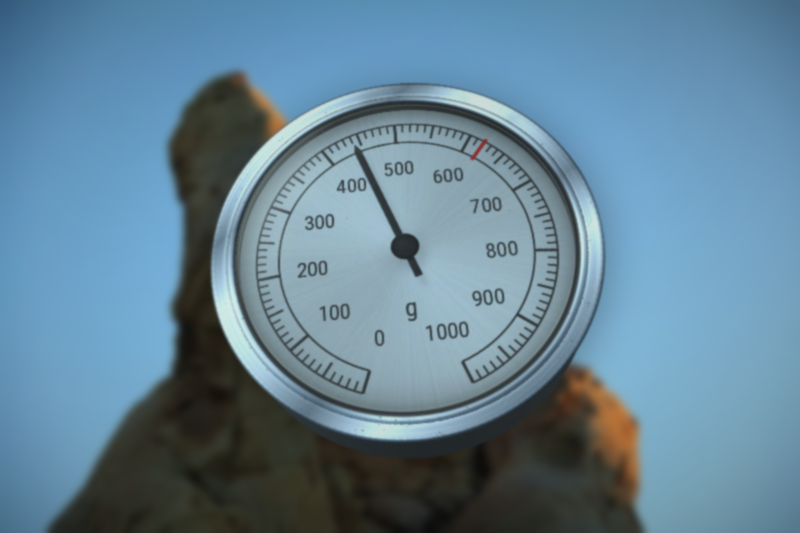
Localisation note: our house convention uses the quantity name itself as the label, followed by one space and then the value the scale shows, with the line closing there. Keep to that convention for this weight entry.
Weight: 440 g
